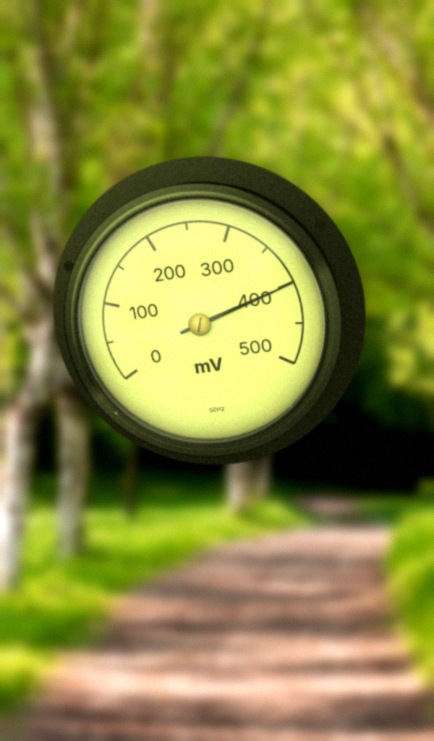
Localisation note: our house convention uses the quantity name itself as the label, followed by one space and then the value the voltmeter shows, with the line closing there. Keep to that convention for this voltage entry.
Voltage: 400 mV
